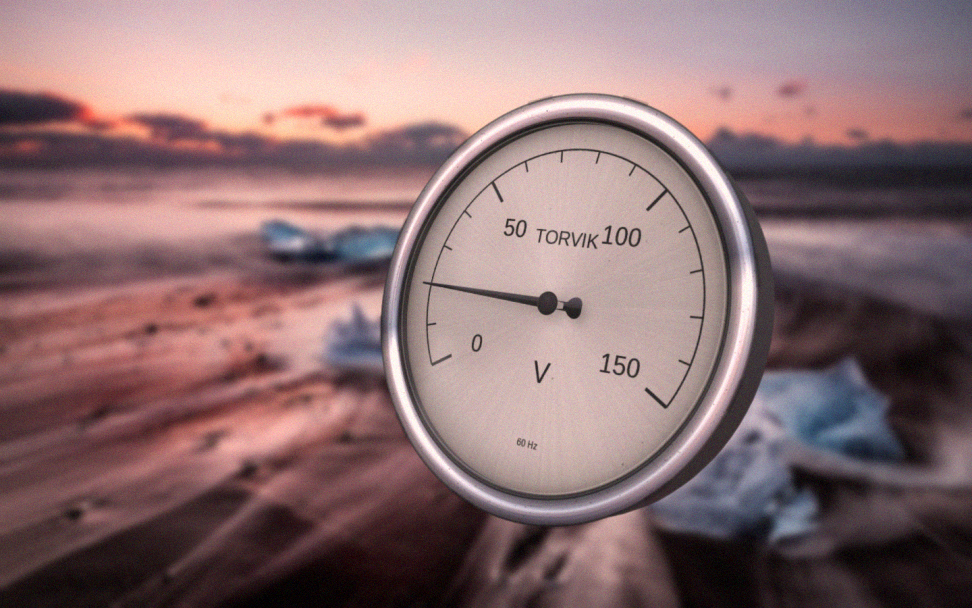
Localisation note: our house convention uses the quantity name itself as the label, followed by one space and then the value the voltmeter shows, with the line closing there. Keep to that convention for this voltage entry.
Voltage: 20 V
